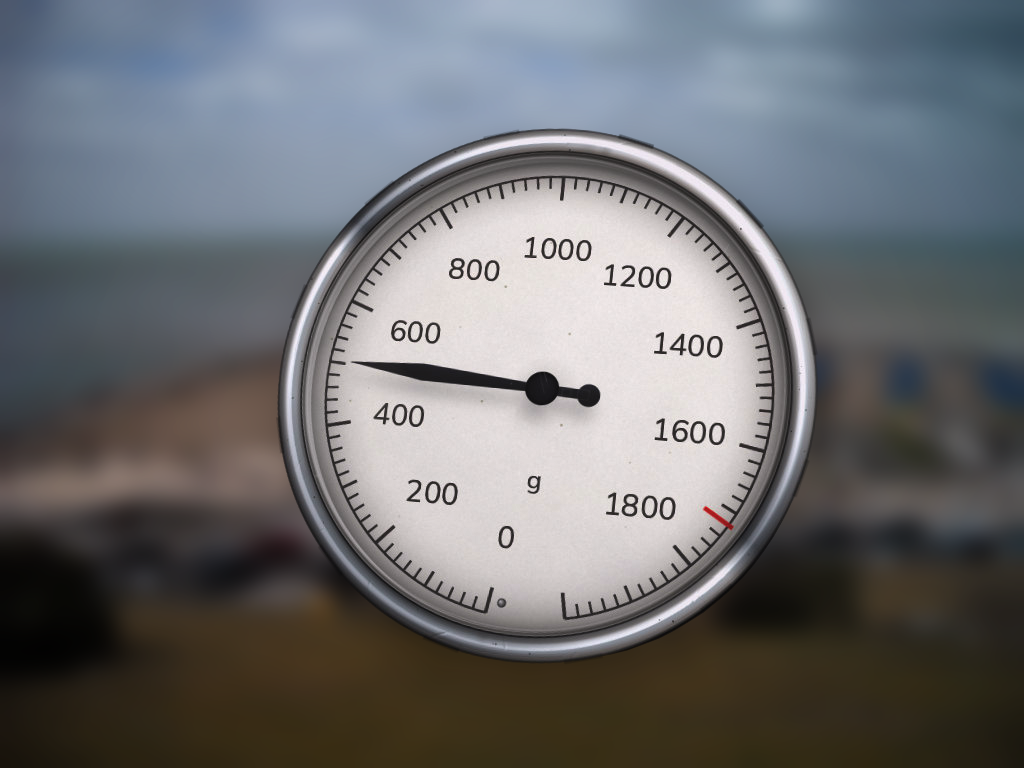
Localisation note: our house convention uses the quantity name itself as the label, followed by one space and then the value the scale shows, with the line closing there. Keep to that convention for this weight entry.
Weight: 500 g
